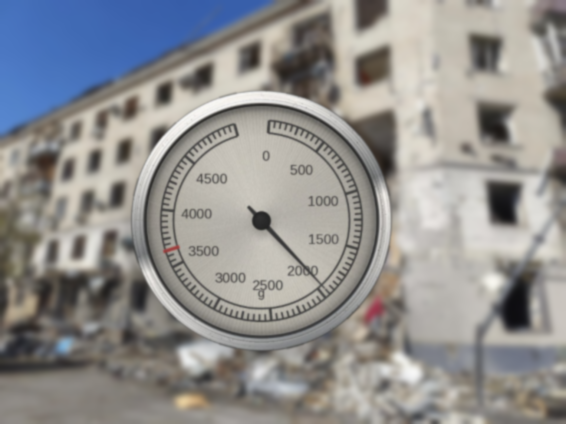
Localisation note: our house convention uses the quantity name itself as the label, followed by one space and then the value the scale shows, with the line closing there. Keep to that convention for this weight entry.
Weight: 1950 g
